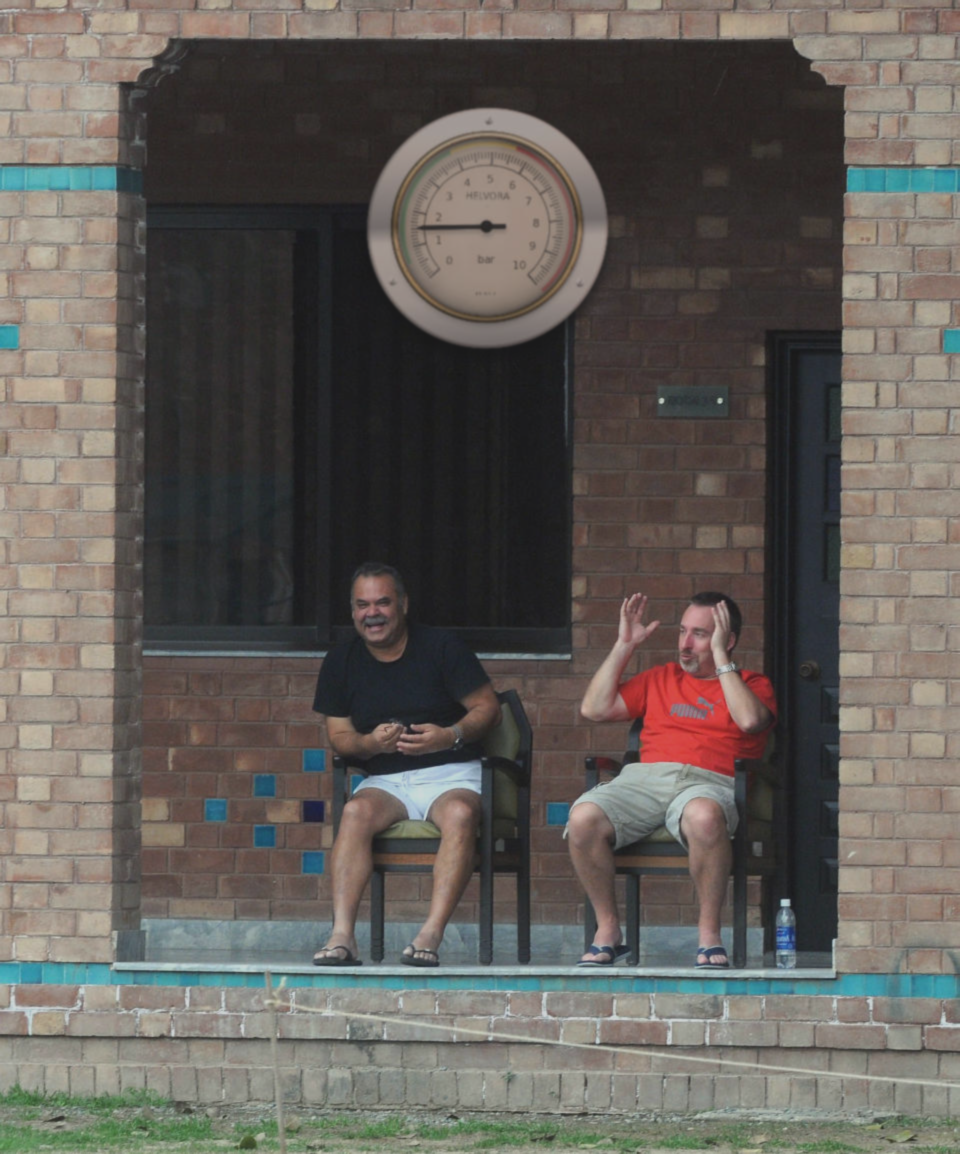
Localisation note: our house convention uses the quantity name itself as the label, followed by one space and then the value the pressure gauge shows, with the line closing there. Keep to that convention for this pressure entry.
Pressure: 1.5 bar
